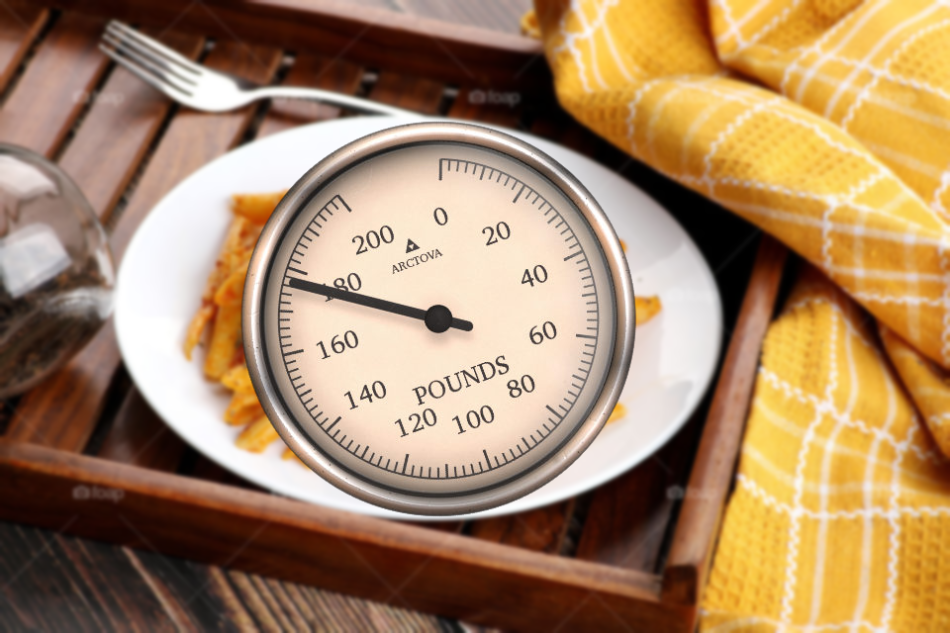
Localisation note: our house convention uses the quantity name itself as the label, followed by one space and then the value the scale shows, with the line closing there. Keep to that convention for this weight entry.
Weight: 177 lb
